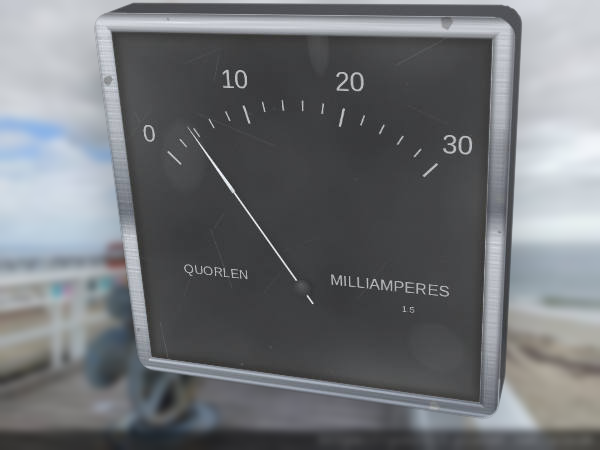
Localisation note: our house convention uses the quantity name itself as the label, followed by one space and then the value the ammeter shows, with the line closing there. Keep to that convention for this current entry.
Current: 4 mA
